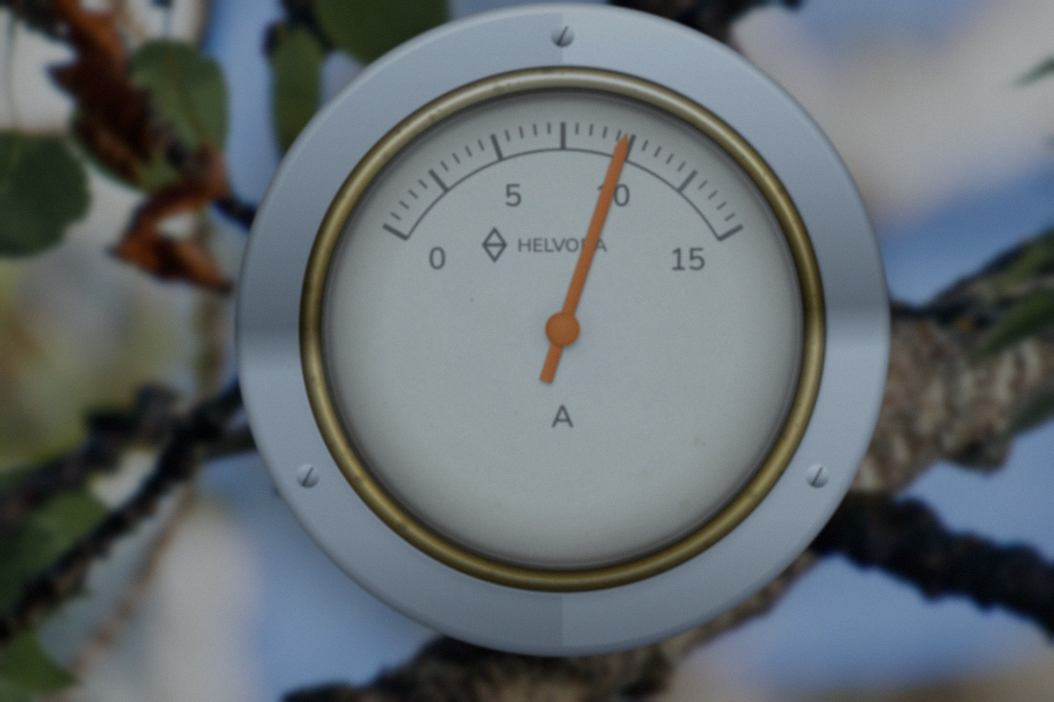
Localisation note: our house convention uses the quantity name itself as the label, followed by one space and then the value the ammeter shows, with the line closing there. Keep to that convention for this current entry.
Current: 9.75 A
